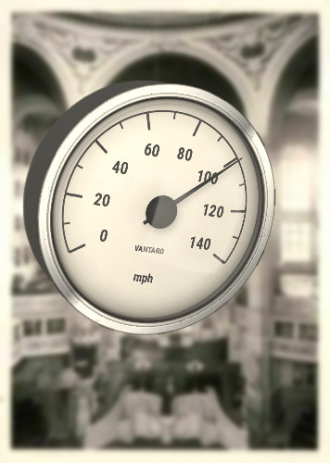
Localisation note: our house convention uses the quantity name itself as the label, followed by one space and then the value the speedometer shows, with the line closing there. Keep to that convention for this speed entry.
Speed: 100 mph
